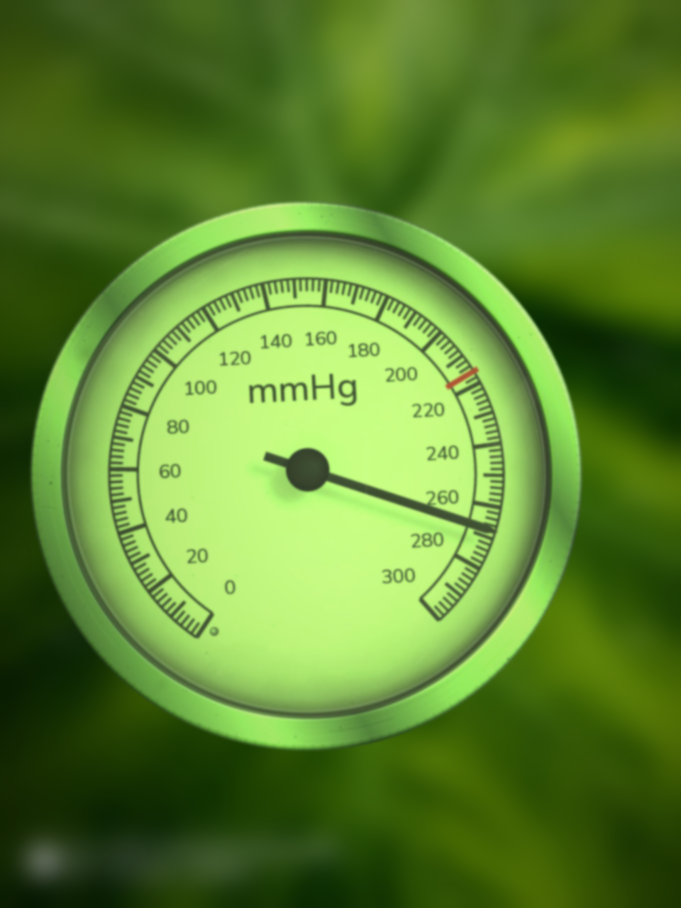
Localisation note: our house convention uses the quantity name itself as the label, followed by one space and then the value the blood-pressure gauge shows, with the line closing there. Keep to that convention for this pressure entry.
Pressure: 268 mmHg
